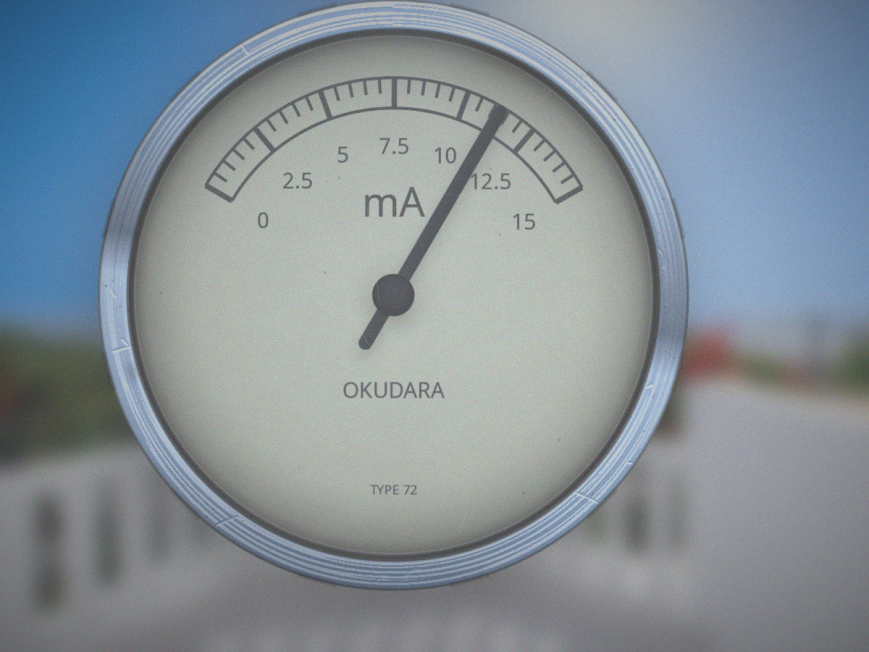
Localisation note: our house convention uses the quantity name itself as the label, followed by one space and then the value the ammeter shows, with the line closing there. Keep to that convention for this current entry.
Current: 11.25 mA
